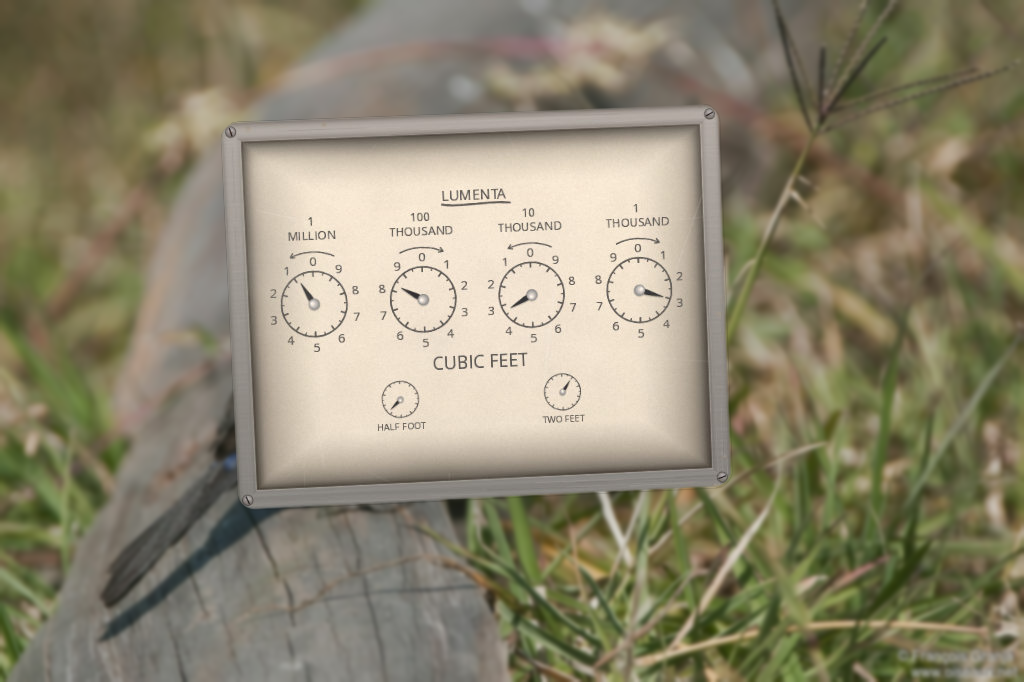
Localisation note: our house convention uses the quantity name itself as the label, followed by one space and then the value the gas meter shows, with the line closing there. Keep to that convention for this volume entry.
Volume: 83300 ft³
